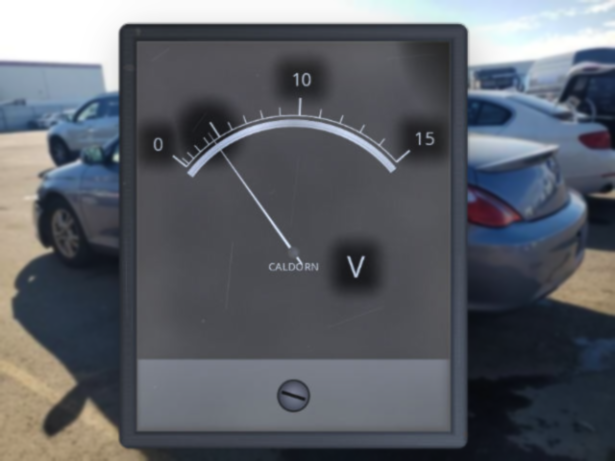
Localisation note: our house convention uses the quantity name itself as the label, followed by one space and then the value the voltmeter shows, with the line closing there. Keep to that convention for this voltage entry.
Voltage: 4.5 V
